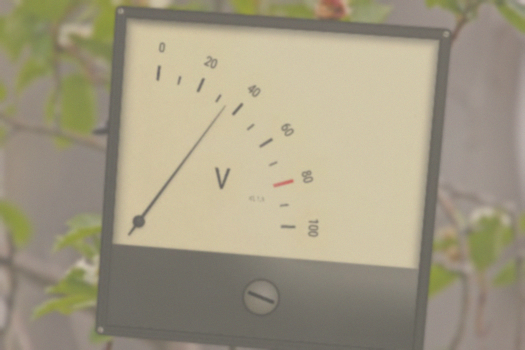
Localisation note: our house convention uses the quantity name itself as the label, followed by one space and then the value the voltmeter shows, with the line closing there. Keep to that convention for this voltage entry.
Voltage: 35 V
